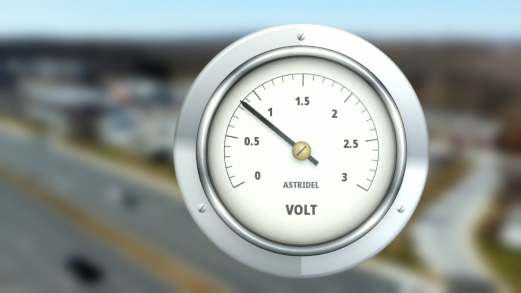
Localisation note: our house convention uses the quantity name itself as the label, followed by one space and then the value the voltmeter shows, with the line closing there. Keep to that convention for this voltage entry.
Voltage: 0.85 V
